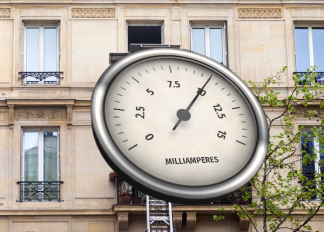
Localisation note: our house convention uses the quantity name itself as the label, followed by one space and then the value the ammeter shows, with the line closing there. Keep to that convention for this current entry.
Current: 10 mA
